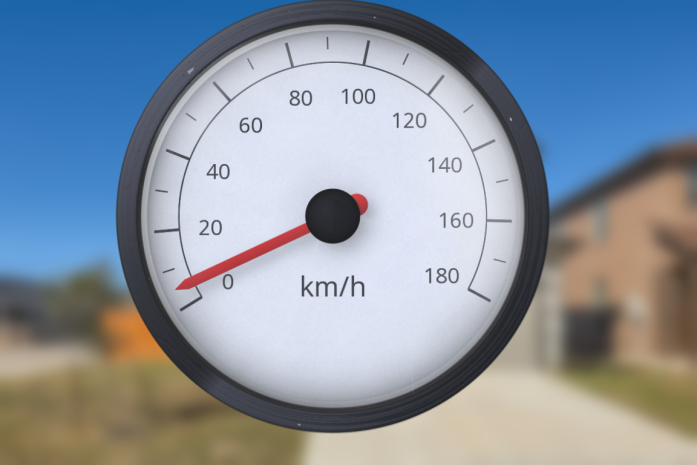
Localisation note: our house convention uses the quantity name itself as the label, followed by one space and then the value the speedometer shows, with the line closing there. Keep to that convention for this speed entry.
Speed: 5 km/h
